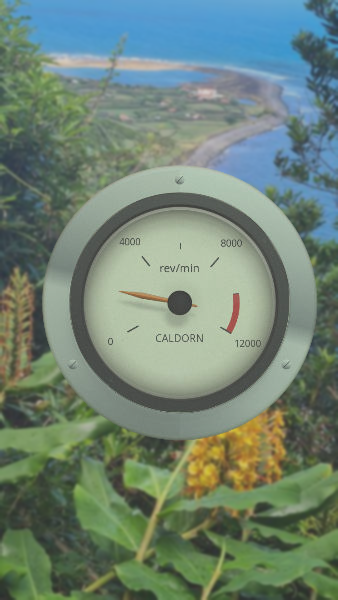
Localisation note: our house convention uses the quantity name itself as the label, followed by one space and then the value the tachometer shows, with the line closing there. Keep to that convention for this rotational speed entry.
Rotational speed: 2000 rpm
